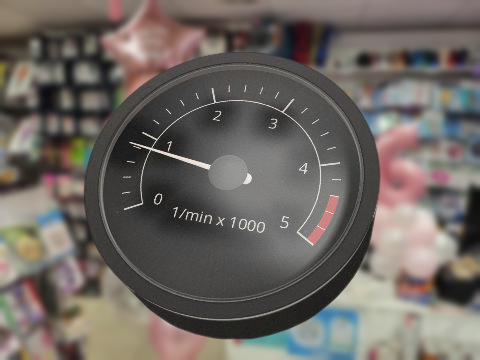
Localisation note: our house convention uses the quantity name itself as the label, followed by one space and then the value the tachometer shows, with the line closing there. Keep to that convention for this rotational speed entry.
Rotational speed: 800 rpm
